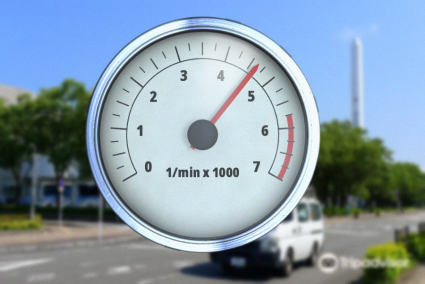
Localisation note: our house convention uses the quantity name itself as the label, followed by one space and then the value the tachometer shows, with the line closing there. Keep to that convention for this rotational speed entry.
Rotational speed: 4625 rpm
